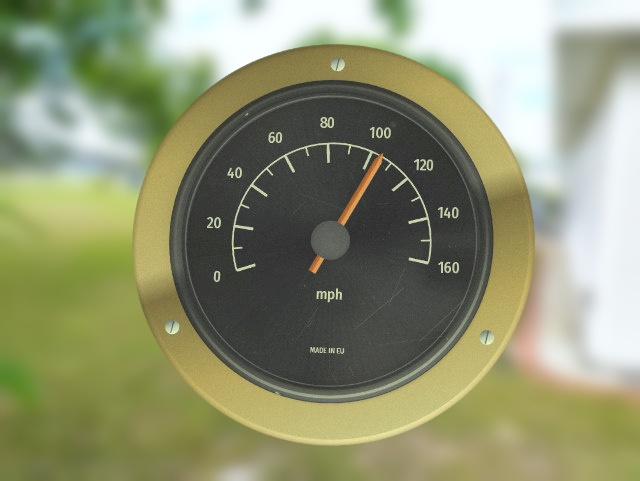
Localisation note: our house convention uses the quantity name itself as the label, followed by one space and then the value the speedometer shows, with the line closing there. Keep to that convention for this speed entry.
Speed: 105 mph
